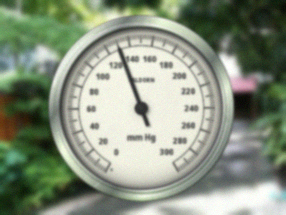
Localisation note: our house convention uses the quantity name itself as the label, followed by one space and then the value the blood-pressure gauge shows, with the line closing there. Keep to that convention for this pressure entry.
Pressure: 130 mmHg
